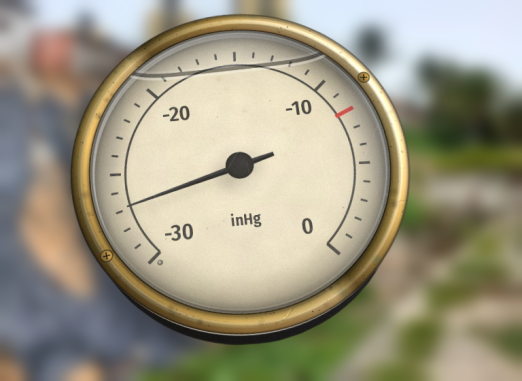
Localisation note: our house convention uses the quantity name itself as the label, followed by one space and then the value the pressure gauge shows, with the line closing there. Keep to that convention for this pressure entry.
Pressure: -27 inHg
